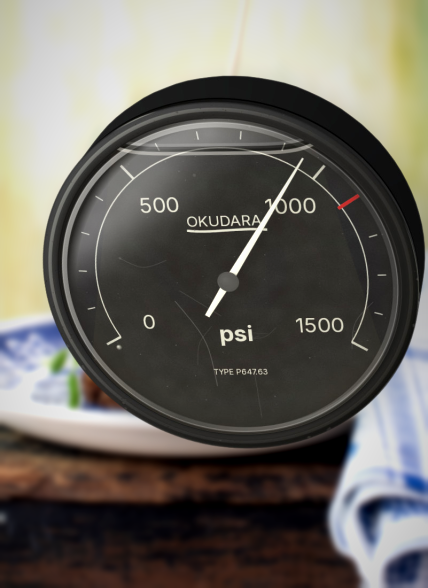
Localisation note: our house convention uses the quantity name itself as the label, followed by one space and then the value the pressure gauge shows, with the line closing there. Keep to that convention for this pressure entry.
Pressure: 950 psi
